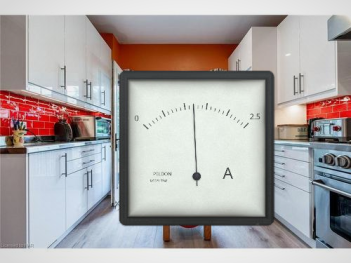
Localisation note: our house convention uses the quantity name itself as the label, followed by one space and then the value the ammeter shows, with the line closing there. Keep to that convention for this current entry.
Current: 1.2 A
